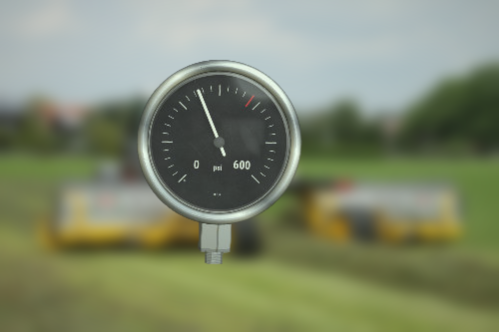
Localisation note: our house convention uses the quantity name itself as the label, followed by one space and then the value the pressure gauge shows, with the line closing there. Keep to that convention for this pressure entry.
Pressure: 250 psi
